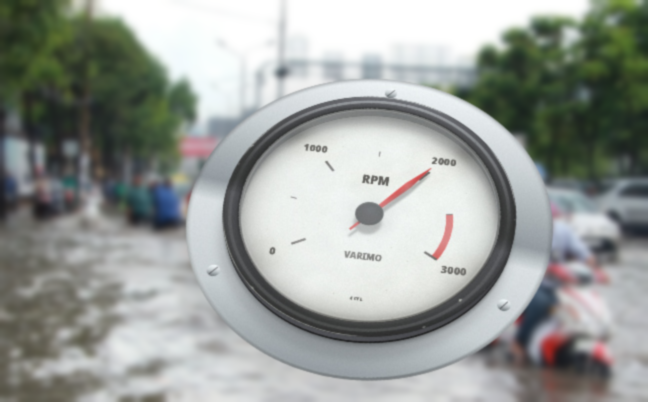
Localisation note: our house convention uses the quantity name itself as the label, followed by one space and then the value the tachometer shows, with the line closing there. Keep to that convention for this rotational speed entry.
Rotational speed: 2000 rpm
